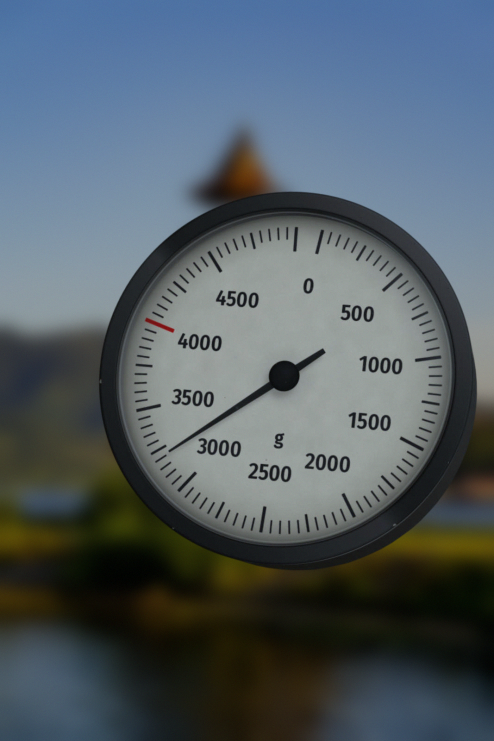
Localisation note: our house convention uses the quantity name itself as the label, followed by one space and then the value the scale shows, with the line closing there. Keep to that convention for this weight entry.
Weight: 3200 g
